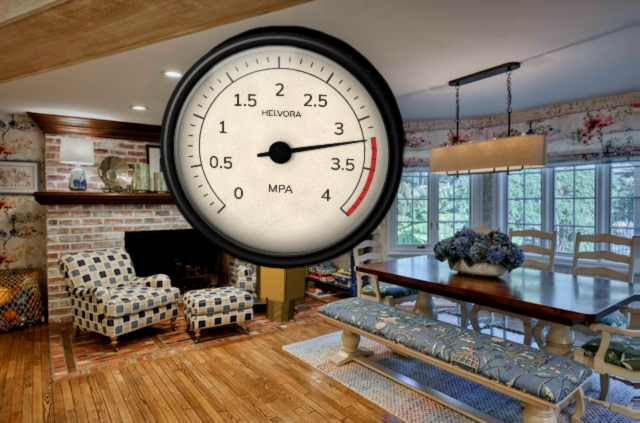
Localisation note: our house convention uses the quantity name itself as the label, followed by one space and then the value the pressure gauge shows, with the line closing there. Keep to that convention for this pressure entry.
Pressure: 3.2 MPa
